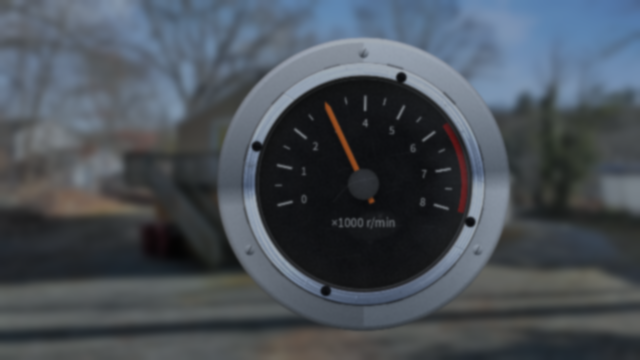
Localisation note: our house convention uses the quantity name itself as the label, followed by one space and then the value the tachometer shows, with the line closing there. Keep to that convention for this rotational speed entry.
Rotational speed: 3000 rpm
